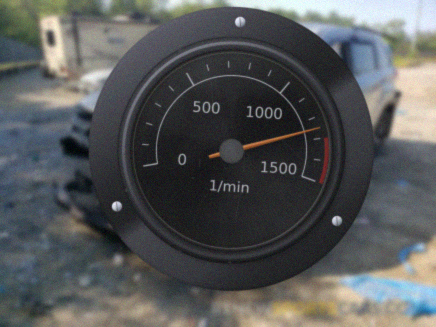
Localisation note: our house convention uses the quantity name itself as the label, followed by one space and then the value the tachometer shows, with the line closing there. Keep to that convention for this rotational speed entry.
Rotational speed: 1250 rpm
